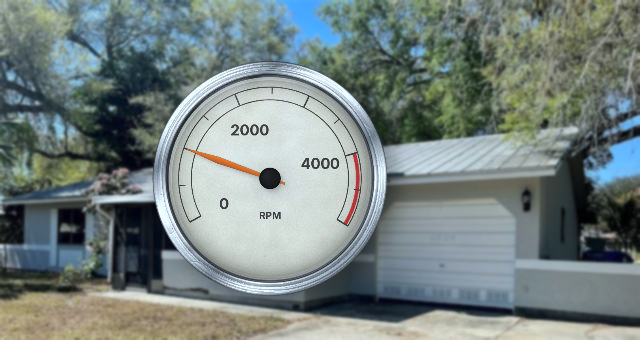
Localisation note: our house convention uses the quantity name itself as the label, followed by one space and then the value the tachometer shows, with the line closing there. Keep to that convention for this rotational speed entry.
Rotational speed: 1000 rpm
